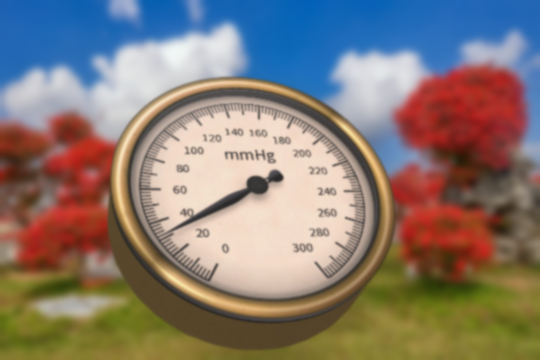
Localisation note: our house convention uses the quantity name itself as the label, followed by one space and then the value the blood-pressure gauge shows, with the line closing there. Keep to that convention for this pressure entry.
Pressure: 30 mmHg
